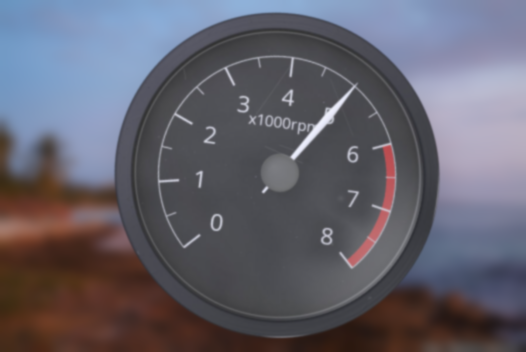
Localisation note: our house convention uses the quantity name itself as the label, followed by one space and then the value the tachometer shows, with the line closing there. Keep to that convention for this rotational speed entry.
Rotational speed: 5000 rpm
